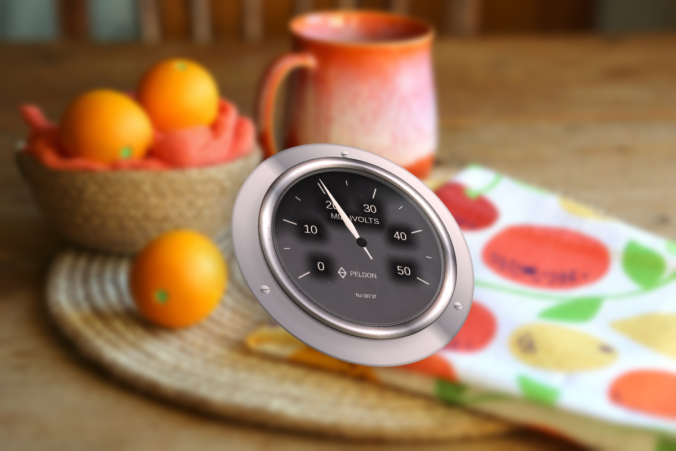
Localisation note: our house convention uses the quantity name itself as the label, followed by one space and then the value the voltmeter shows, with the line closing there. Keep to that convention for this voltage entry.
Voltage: 20 mV
